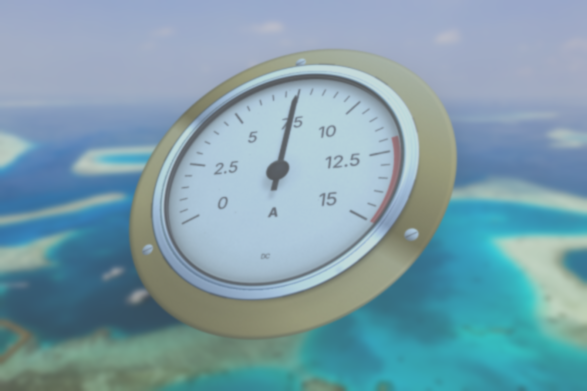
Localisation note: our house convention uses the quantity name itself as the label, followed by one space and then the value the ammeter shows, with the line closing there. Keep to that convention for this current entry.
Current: 7.5 A
